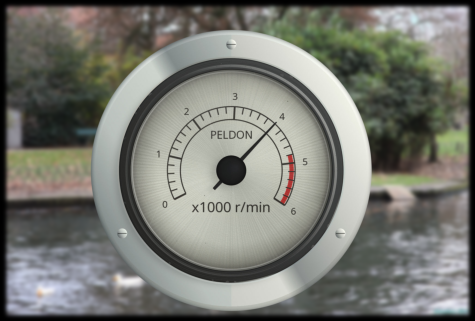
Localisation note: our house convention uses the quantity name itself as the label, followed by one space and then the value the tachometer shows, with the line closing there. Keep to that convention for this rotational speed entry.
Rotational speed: 4000 rpm
